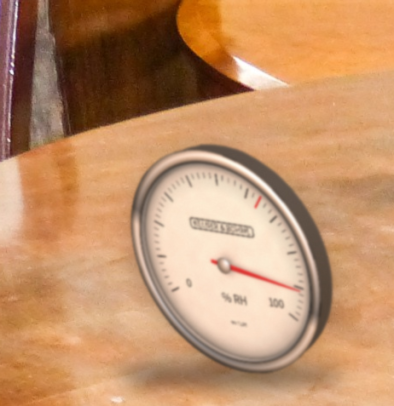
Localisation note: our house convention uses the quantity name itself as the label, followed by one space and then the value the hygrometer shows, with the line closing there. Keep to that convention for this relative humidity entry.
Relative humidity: 90 %
